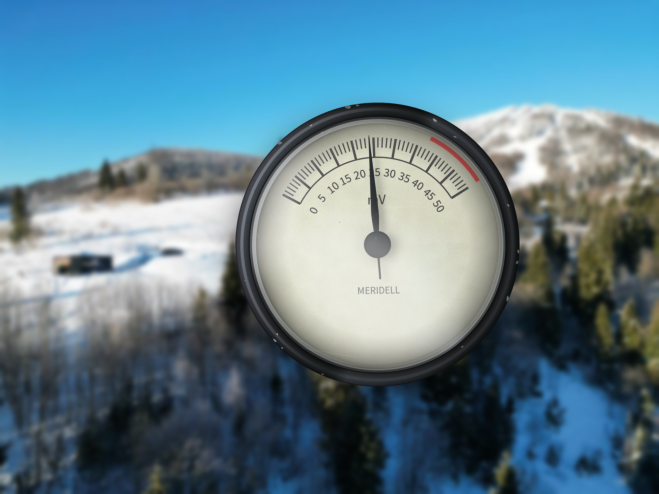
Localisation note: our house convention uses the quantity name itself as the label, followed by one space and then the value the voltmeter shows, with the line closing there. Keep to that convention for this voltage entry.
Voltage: 24 mV
